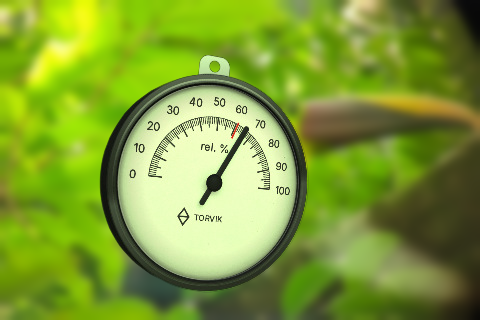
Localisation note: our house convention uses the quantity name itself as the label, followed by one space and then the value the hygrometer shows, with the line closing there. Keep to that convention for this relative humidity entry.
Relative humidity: 65 %
